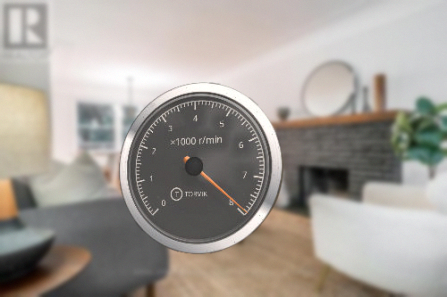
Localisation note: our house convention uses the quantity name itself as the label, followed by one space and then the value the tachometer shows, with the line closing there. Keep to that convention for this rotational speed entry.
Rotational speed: 7900 rpm
